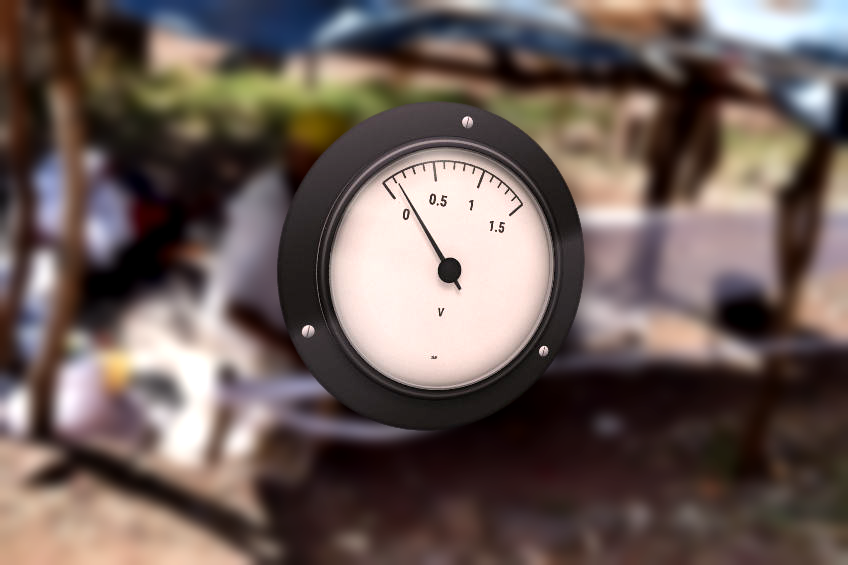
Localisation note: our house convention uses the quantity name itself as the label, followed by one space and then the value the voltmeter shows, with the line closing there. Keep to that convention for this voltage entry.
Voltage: 0.1 V
